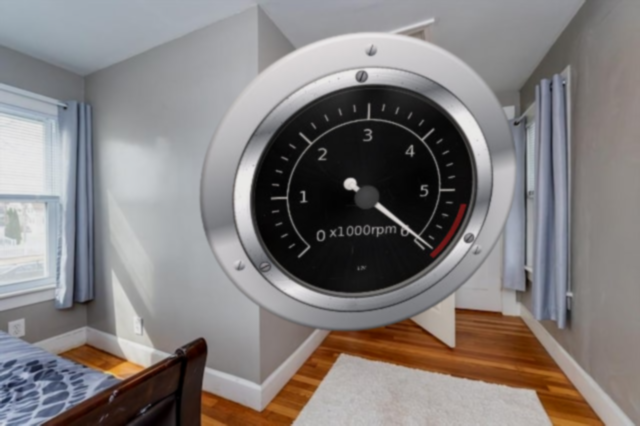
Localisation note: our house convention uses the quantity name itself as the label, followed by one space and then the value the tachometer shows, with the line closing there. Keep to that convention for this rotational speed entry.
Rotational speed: 5900 rpm
